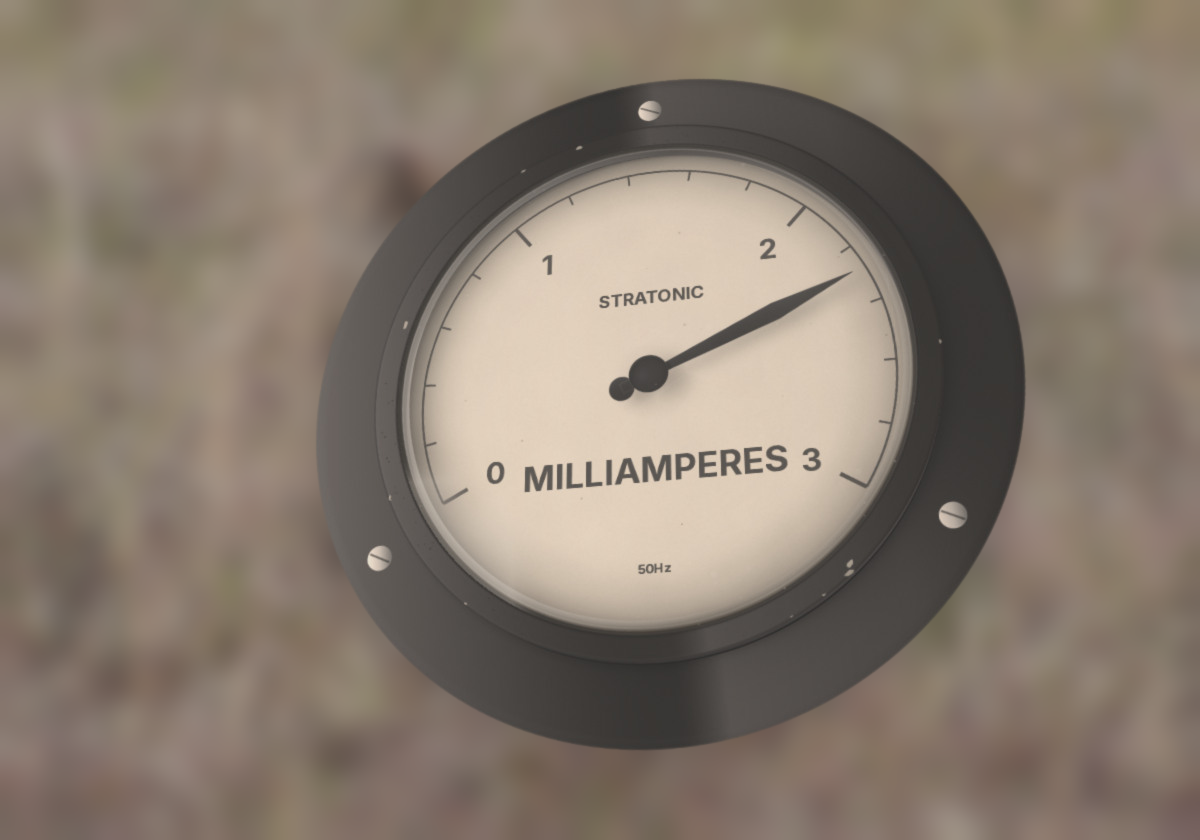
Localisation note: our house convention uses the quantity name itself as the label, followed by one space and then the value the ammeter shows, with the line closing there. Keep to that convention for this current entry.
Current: 2.3 mA
